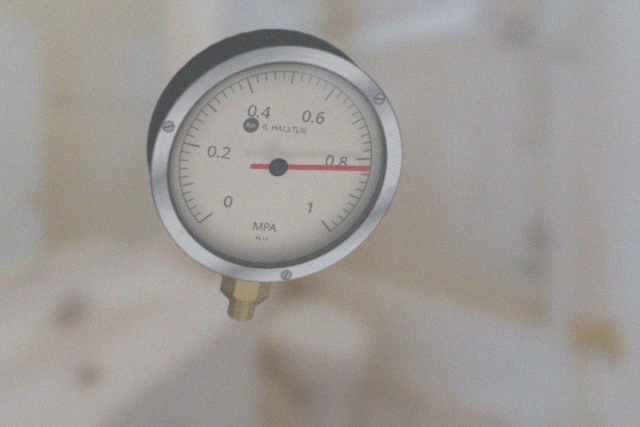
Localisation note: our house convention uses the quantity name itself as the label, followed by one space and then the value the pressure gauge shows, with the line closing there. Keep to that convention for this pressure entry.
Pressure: 0.82 MPa
